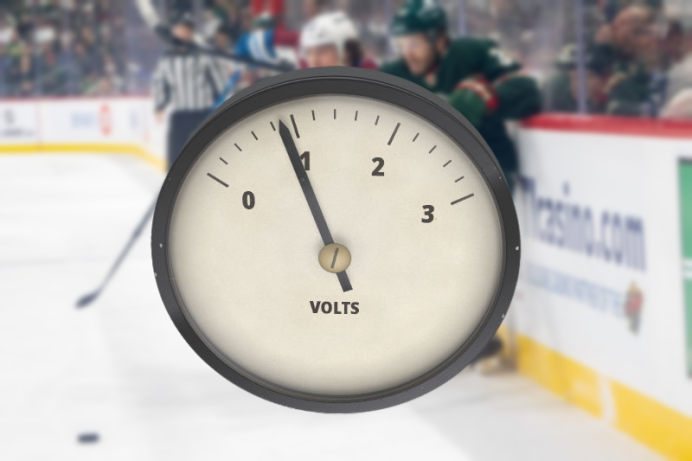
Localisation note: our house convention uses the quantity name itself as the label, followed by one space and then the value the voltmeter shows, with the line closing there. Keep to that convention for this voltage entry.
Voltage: 0.9 V
